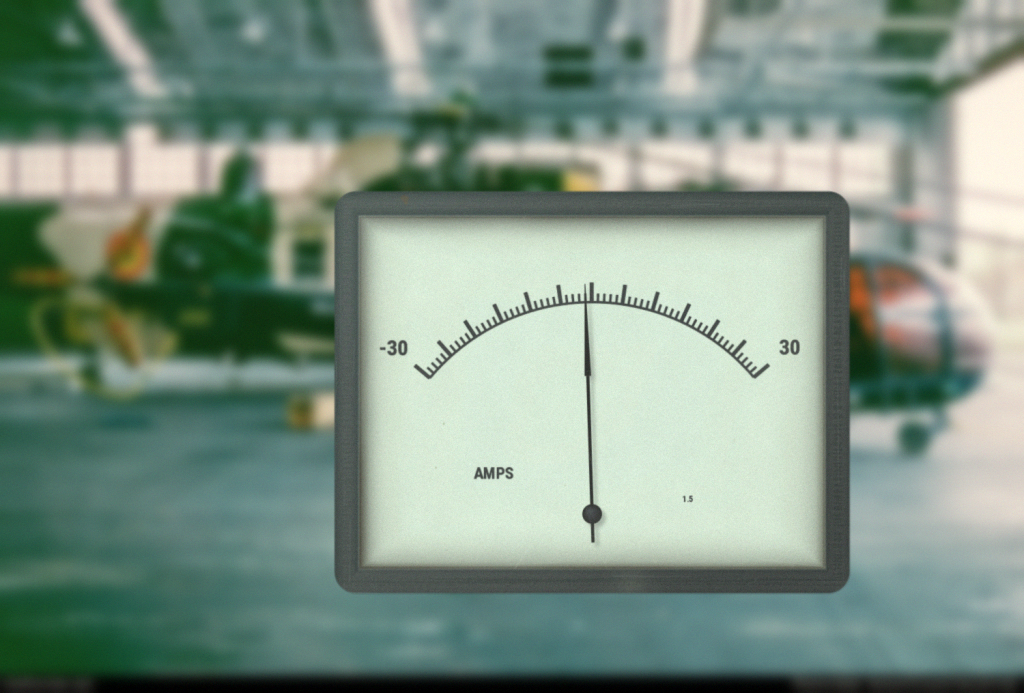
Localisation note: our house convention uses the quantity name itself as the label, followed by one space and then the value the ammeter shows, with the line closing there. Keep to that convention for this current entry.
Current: -1 A
